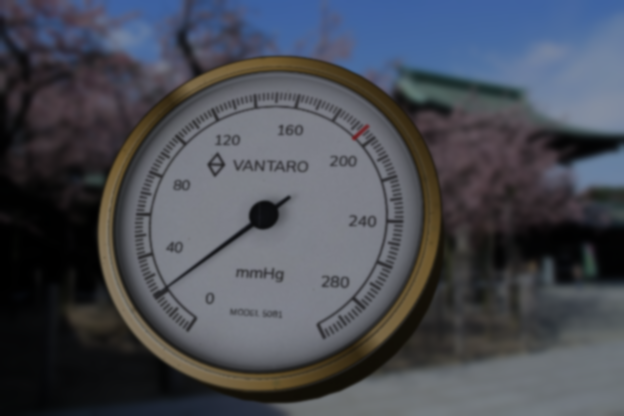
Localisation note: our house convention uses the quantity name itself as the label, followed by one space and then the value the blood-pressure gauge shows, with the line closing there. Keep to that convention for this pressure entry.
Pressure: 20 mmHg
